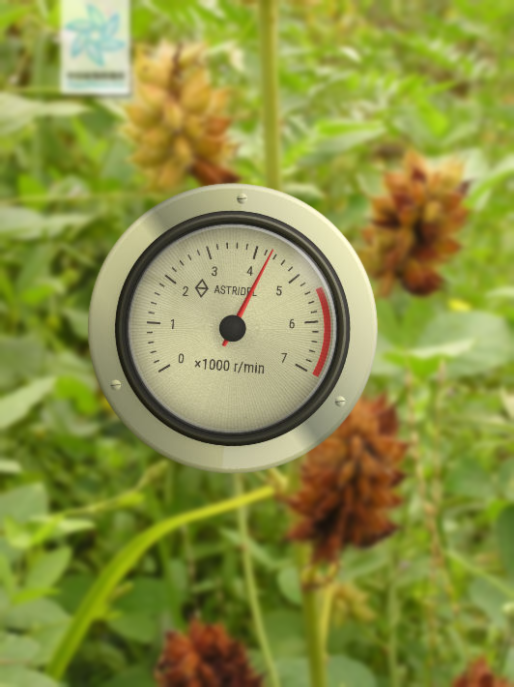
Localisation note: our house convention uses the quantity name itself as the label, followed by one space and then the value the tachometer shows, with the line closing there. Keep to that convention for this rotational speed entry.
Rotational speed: 4300 rpm
